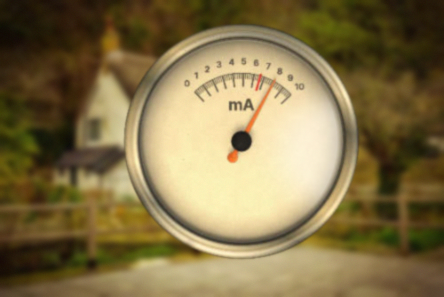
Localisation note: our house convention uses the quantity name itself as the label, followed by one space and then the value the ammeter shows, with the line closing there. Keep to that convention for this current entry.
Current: 8 mA
